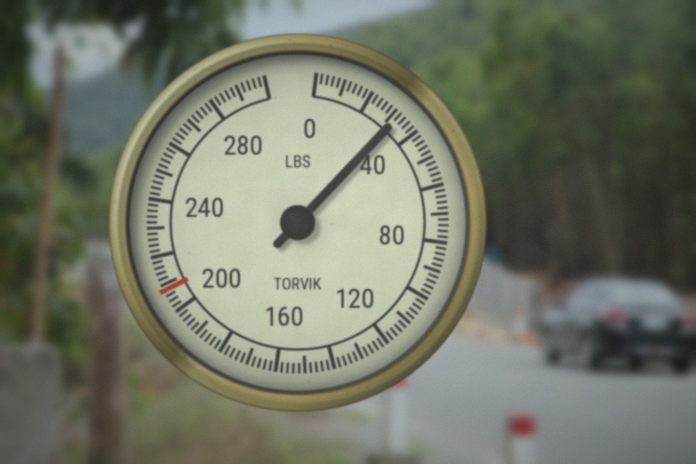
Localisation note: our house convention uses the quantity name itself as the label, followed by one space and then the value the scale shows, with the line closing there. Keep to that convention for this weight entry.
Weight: 32 lb
